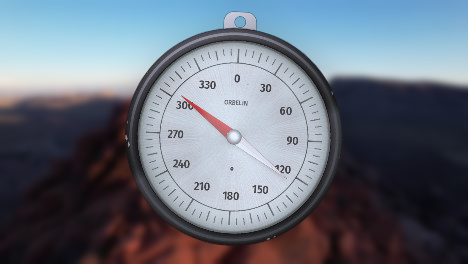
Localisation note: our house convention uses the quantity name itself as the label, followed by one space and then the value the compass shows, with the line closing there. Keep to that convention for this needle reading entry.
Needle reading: 305 °
